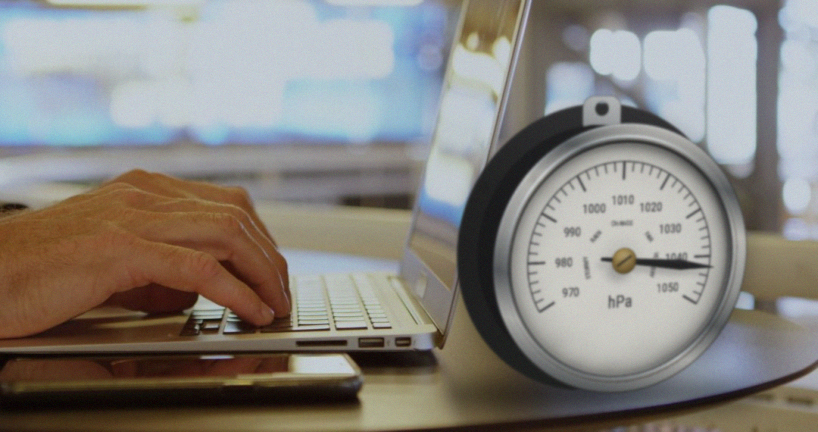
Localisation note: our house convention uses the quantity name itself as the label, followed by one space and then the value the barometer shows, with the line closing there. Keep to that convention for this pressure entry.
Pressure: 1042 hPa
